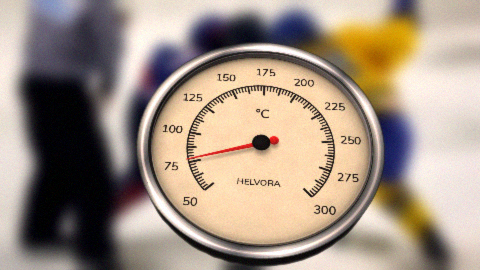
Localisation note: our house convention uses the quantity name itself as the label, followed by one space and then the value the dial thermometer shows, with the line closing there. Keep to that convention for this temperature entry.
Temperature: 75 °C
